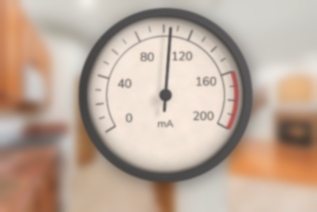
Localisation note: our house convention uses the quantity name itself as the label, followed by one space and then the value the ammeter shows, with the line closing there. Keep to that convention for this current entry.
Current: 105 mA
